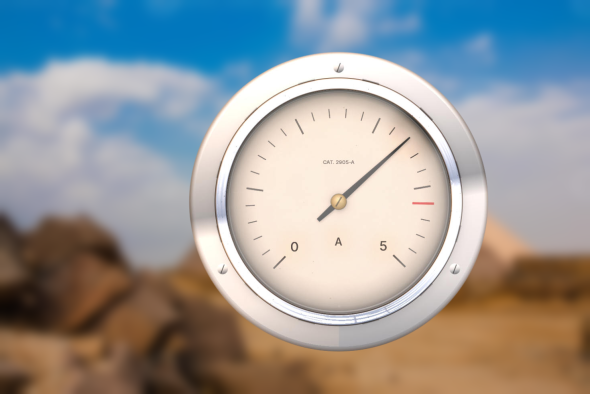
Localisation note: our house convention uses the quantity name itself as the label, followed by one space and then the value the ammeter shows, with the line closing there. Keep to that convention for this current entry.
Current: 3.4 A
